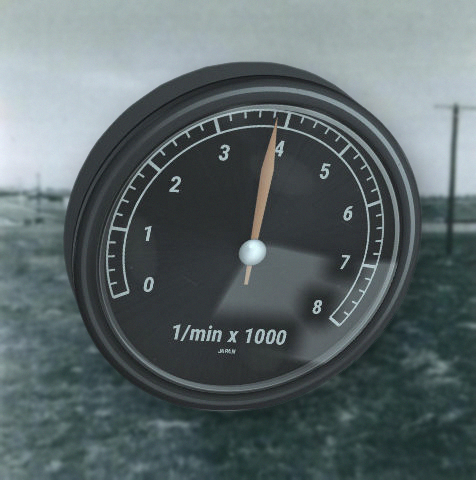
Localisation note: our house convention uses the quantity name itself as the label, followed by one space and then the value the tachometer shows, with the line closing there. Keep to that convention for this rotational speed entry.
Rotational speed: 3800 rpm
